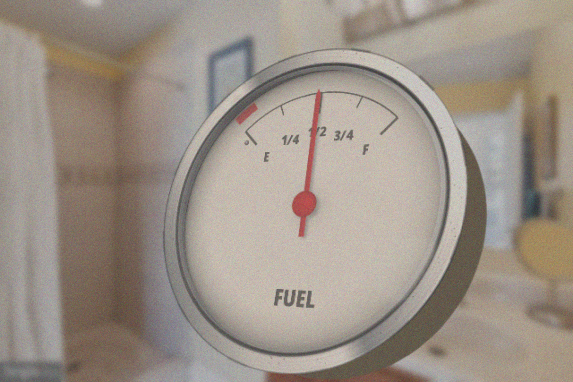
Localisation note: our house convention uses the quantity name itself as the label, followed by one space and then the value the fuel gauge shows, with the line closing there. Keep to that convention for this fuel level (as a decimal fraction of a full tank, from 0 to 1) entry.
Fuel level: 0.5
